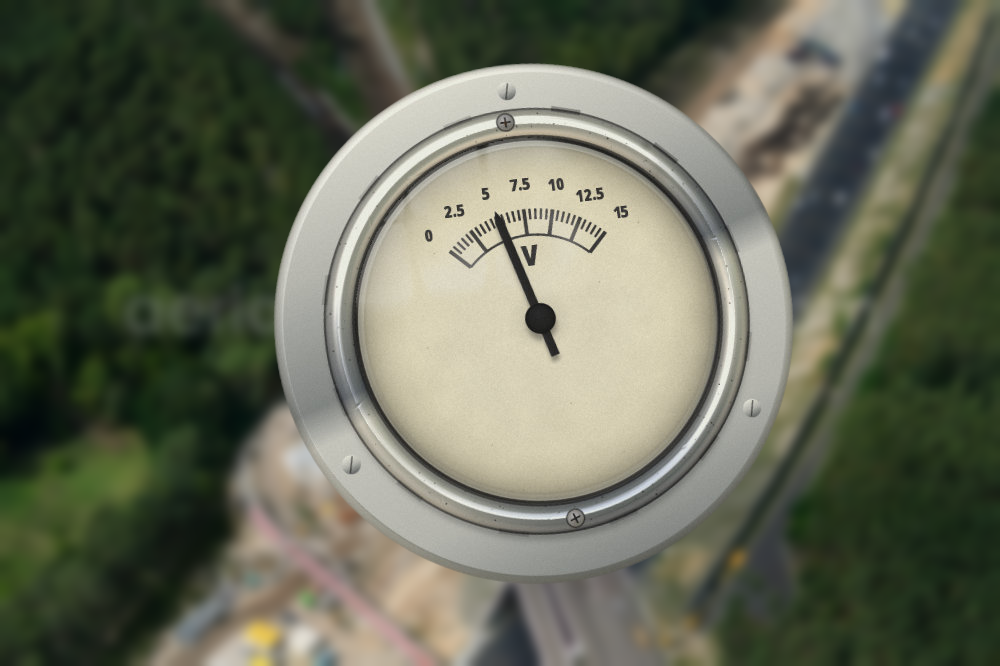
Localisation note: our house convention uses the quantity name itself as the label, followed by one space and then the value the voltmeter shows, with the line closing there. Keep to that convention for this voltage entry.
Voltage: 5 V
